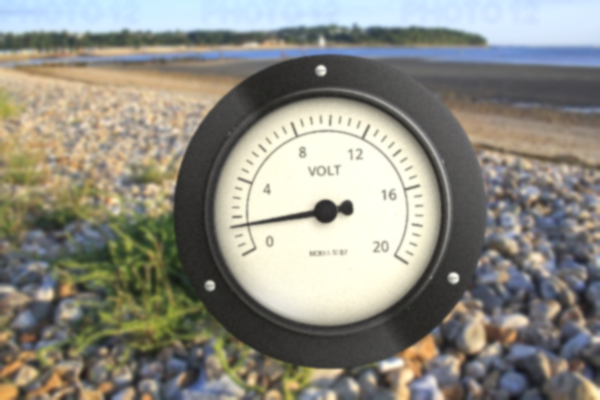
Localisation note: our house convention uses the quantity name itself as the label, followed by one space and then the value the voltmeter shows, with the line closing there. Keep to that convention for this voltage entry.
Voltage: 1.5 V
